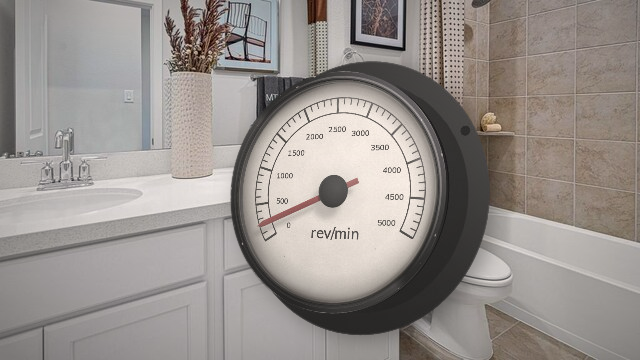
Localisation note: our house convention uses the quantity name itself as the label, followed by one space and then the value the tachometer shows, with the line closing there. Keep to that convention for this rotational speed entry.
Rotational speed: 200 rpm
